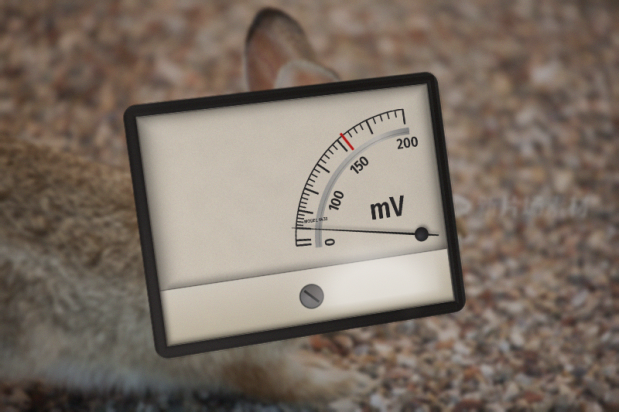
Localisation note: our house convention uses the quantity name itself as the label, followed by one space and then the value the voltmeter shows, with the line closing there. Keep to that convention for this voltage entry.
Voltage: 50 mV
